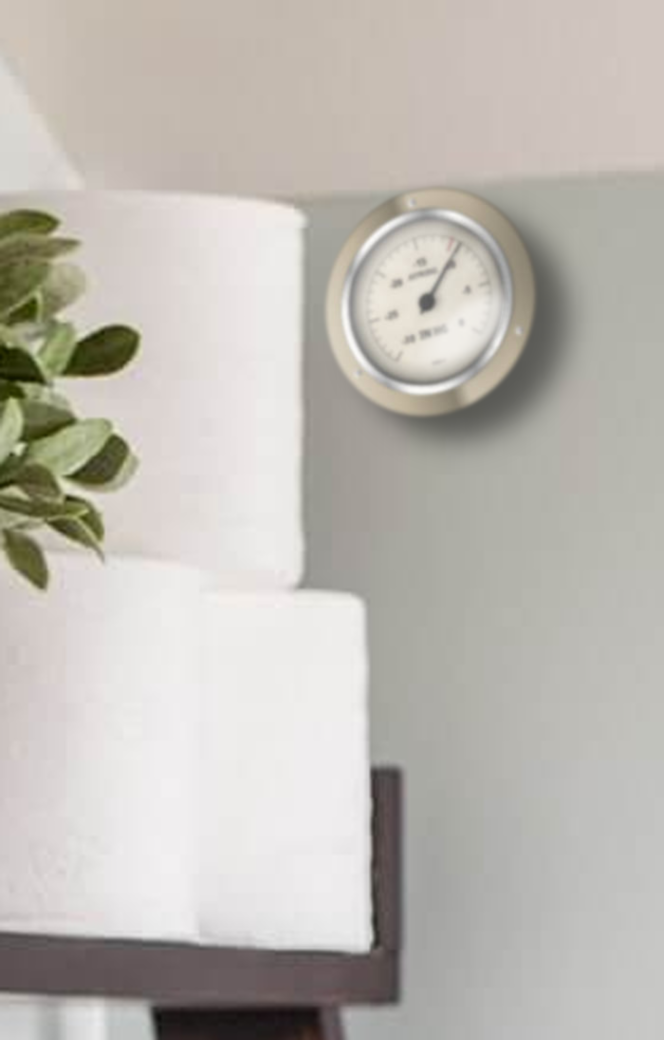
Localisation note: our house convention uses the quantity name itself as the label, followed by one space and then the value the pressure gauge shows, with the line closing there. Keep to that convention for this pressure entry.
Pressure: -10 inHg
